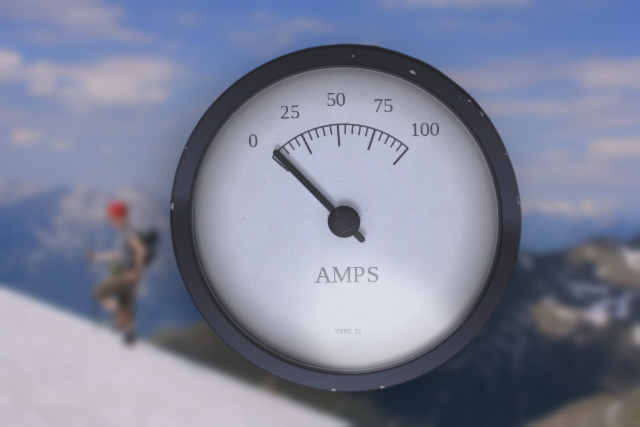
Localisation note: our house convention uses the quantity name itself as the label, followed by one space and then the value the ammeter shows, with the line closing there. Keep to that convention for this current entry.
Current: 5 A
